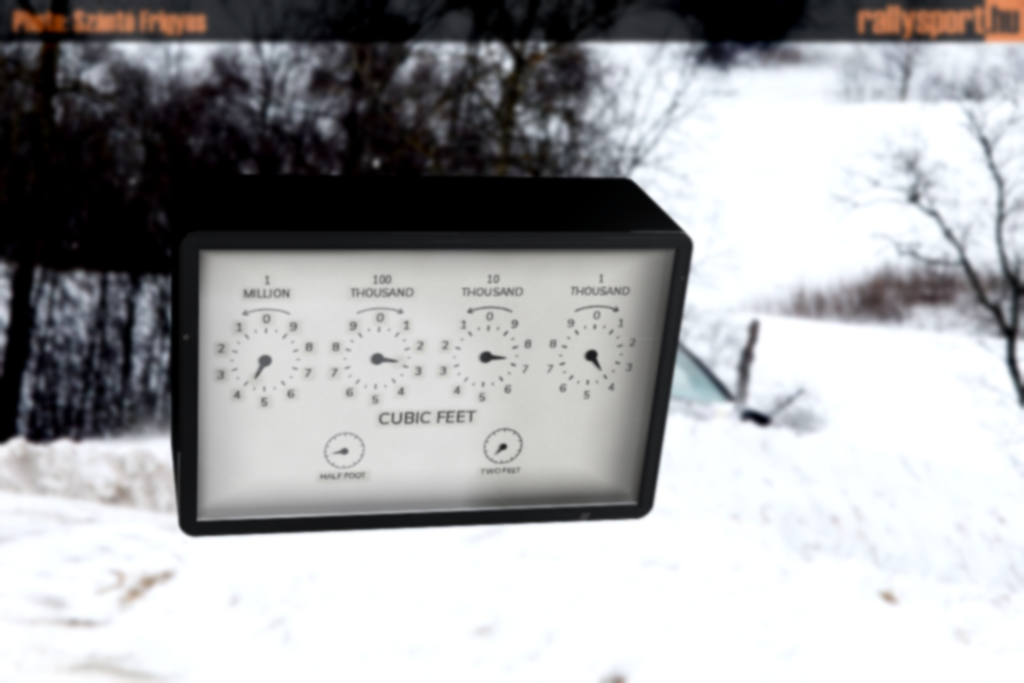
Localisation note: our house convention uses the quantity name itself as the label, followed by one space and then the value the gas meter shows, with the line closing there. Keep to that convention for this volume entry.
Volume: 427400 ft³
